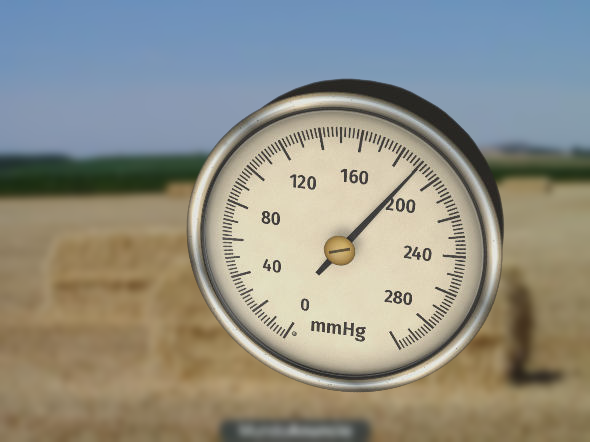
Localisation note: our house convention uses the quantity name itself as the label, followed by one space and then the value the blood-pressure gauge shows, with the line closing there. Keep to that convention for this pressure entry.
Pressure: 190 mmHg
